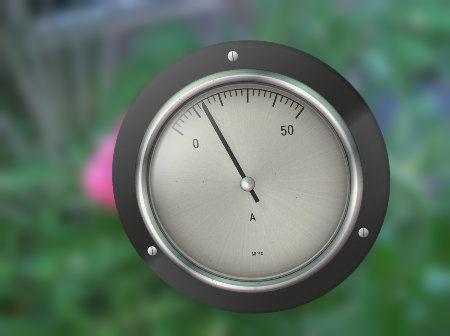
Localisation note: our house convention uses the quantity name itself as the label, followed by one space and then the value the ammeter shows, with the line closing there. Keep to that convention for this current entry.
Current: 14 A
